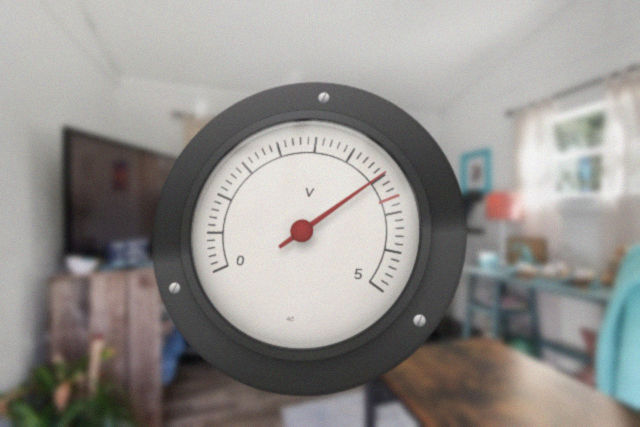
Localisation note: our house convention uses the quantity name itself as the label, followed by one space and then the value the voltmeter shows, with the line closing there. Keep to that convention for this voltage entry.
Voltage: 3.5 V
